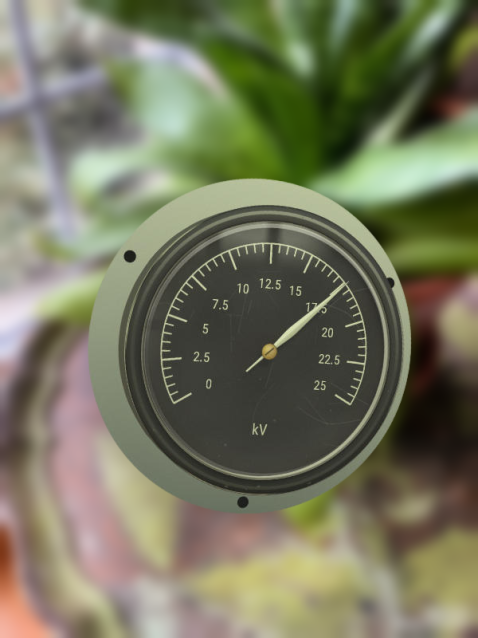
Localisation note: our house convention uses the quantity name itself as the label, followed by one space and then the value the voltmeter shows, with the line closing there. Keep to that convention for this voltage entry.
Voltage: 17.5 kV
